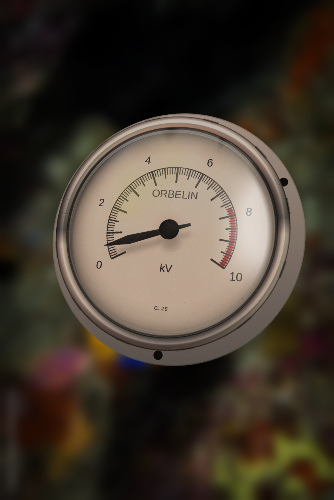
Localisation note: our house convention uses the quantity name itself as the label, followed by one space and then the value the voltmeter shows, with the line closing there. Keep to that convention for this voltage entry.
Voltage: 0.5 kV
